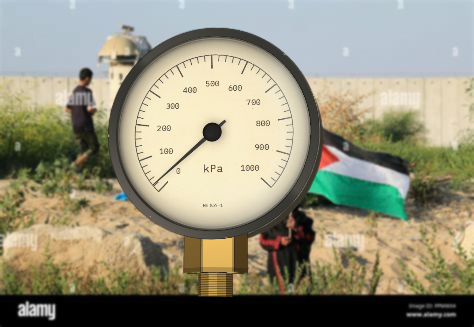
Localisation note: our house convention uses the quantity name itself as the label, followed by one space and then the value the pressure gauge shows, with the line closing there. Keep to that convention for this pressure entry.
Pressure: 20 kPa
